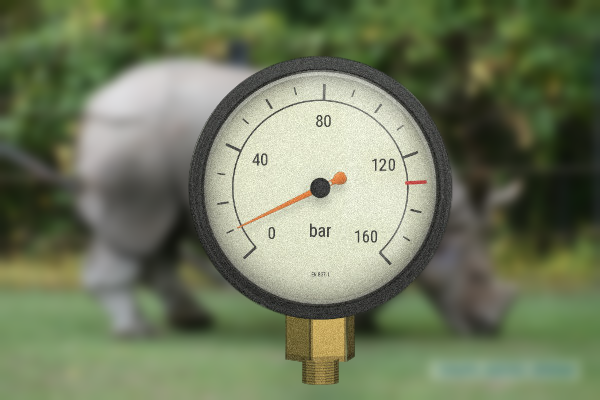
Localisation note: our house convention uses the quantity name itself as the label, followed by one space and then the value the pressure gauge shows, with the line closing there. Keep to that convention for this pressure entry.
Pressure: 10 bar
